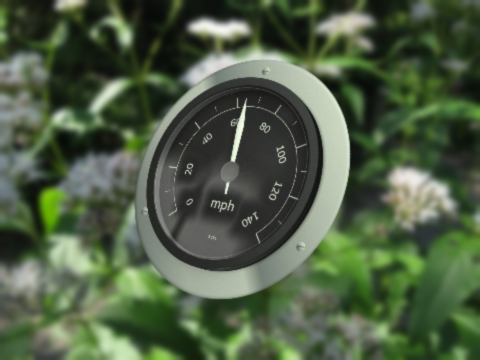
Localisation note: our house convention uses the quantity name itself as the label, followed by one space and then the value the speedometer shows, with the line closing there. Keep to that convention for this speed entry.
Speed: 65 mph
